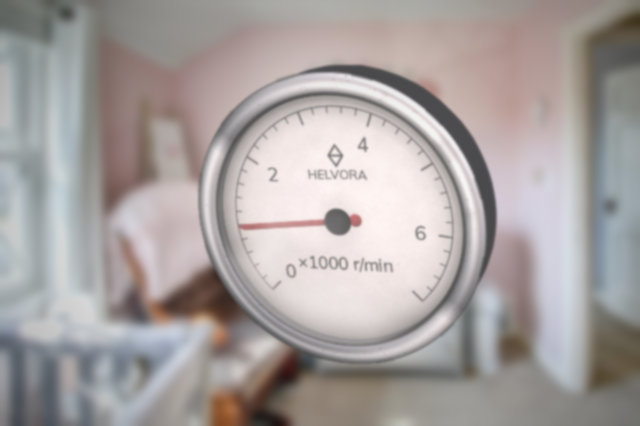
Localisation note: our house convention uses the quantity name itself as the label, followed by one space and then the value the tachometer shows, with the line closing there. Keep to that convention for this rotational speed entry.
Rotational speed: 1000 rpm
